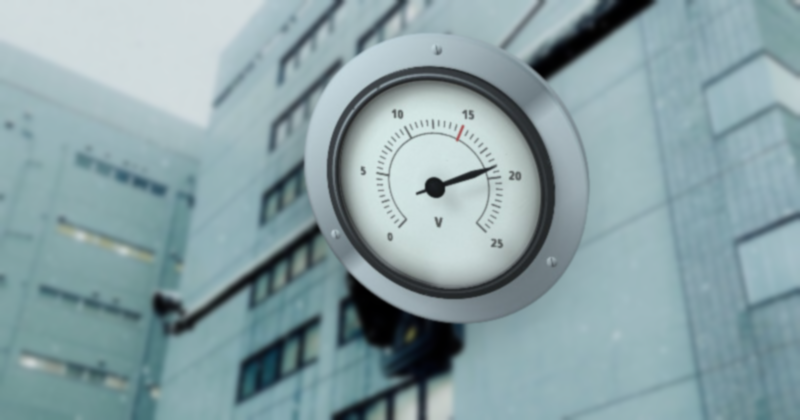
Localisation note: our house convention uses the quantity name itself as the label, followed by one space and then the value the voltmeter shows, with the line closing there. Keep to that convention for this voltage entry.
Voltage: 19 V
